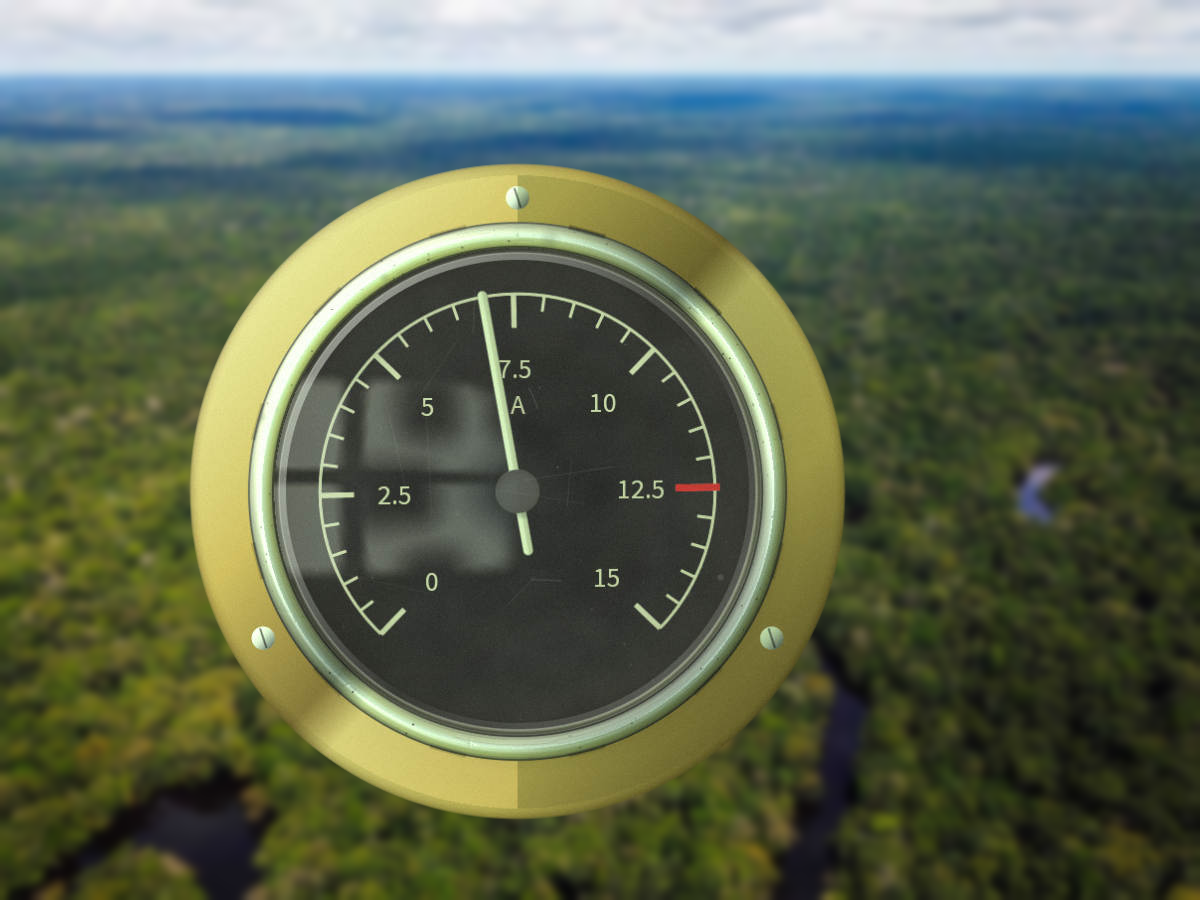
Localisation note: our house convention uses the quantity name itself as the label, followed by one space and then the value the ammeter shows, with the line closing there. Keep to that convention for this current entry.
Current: 7 A
